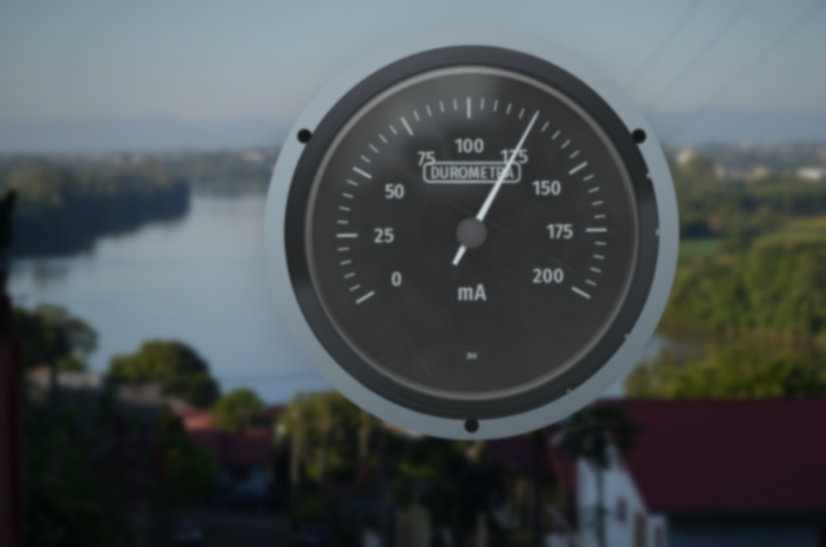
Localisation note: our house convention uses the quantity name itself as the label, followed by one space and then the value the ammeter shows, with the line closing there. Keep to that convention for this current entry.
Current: 125 mA
